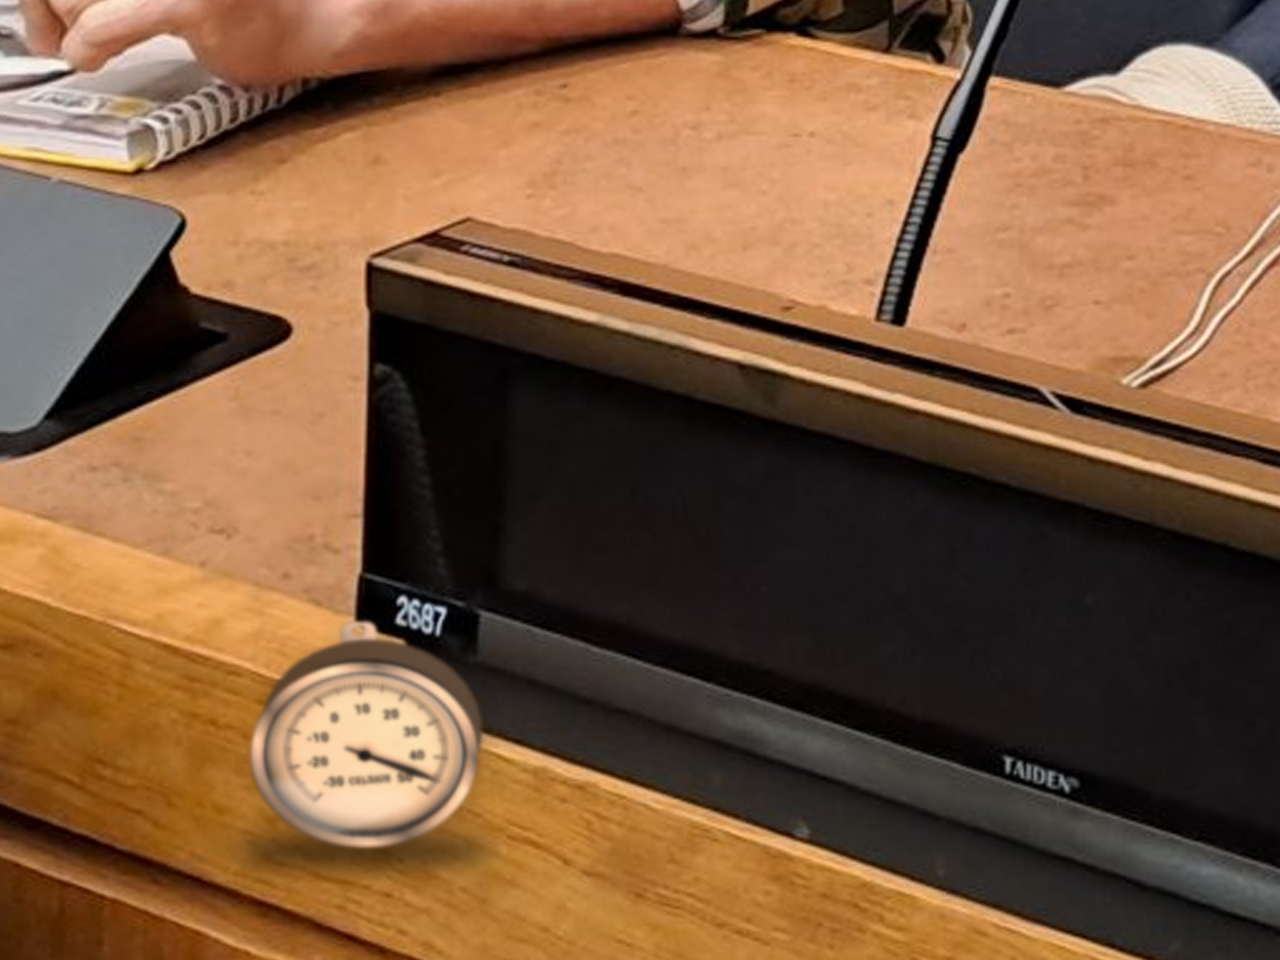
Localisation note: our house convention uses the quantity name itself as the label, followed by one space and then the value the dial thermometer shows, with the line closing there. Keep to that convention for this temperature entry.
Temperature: 45 °C
